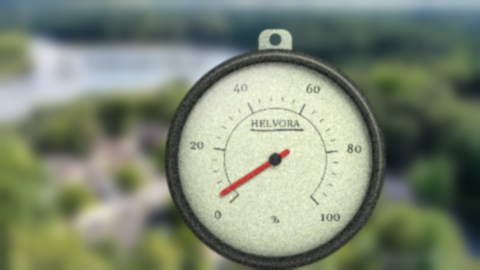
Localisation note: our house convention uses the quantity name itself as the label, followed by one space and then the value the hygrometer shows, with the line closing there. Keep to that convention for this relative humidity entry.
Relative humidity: 4 %
